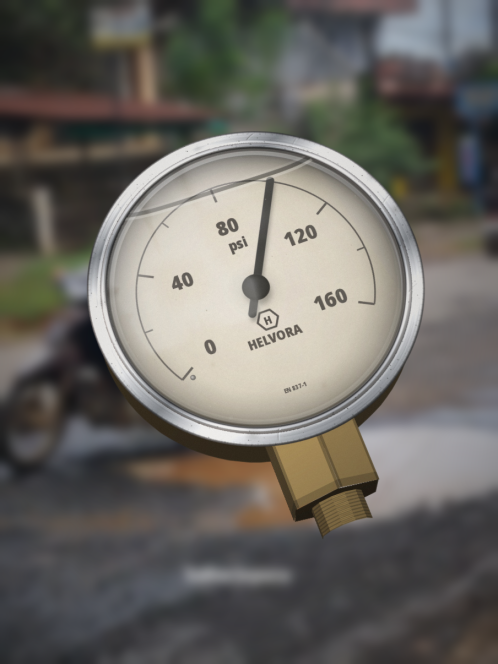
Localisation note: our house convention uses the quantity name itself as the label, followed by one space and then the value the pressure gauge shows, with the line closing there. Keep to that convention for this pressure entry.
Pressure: 100 psi
